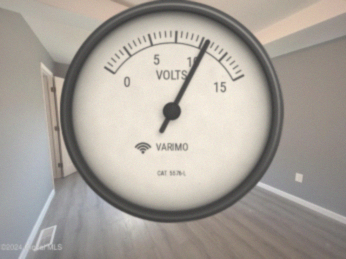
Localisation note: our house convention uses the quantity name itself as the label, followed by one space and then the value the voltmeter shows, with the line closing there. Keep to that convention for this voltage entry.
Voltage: 10.5 V
